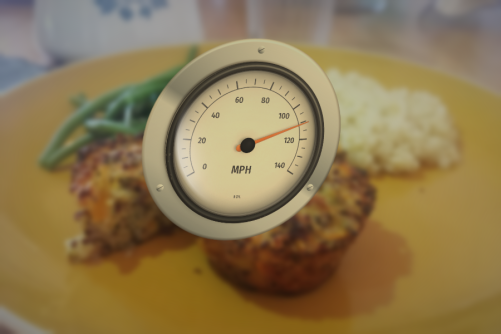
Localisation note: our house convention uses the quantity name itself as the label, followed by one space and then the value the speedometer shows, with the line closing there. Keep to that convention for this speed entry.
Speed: 110 mph
